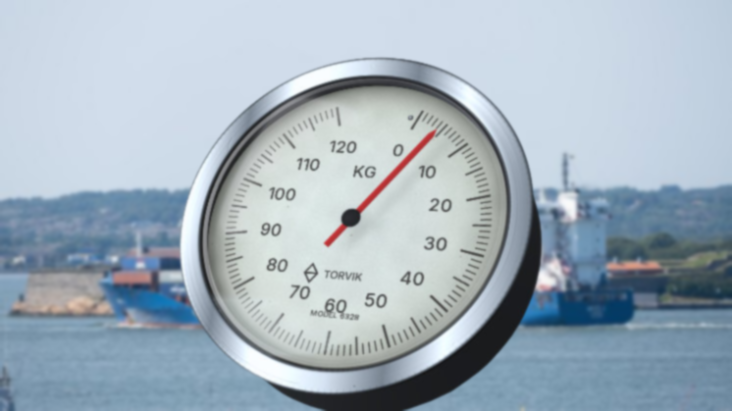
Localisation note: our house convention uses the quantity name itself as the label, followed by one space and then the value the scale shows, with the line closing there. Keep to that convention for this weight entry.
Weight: 5 kg
